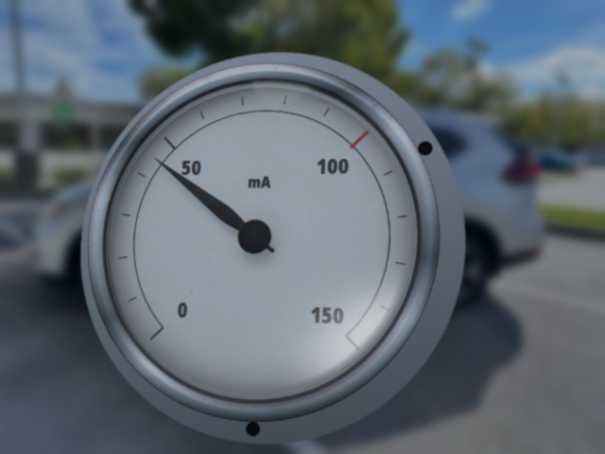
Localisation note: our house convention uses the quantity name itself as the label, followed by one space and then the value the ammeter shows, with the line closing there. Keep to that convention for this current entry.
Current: 45 mA
